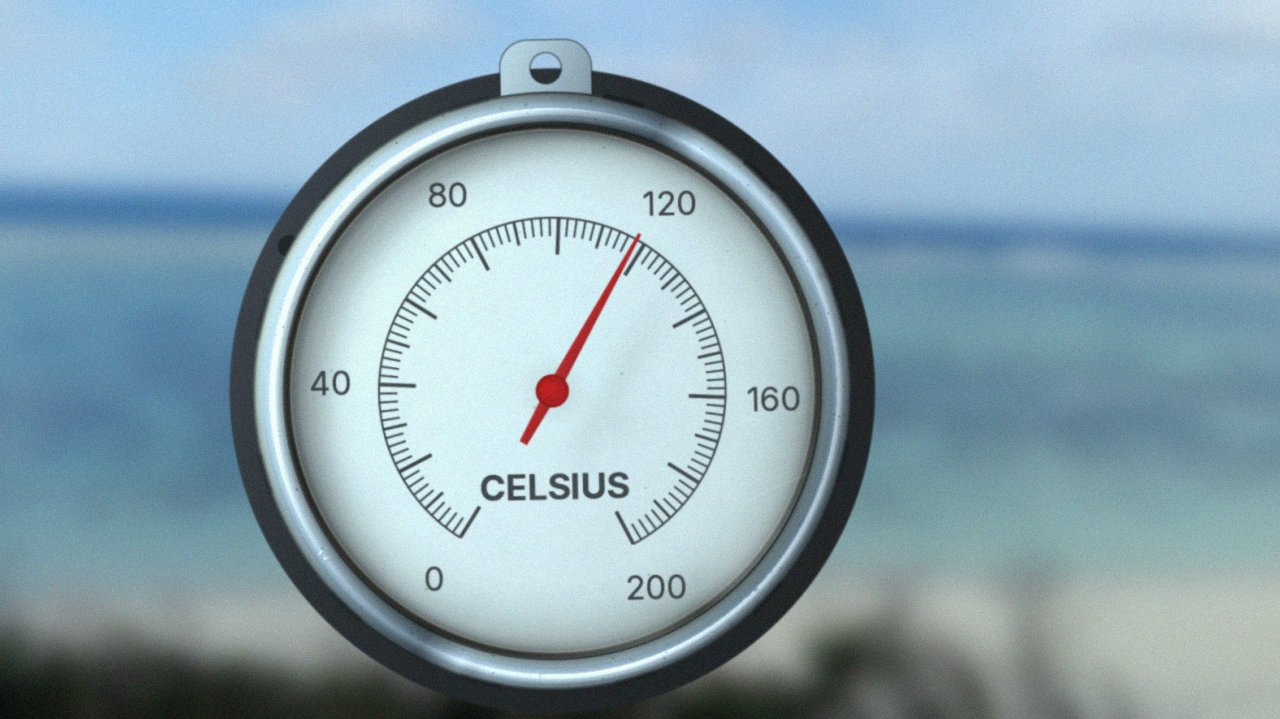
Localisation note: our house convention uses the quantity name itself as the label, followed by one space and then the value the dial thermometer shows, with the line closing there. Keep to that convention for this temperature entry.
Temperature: 118 °C
